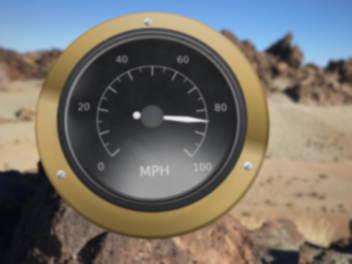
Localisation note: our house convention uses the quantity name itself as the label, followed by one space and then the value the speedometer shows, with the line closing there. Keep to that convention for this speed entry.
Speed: 85 mph
